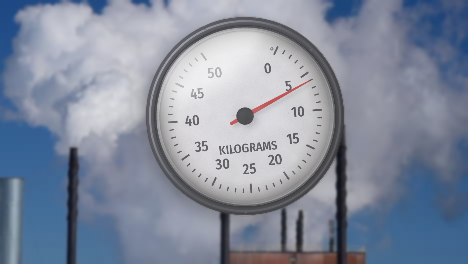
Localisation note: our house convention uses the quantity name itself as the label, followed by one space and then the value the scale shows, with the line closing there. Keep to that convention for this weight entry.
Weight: 6 kg
